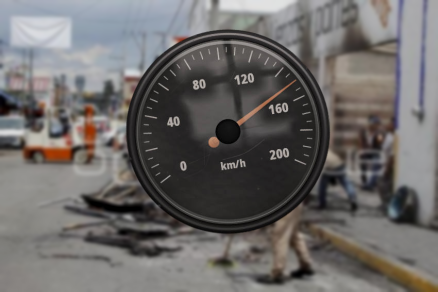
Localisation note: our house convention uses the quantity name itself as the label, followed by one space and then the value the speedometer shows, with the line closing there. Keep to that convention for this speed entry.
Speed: 150 km/h
